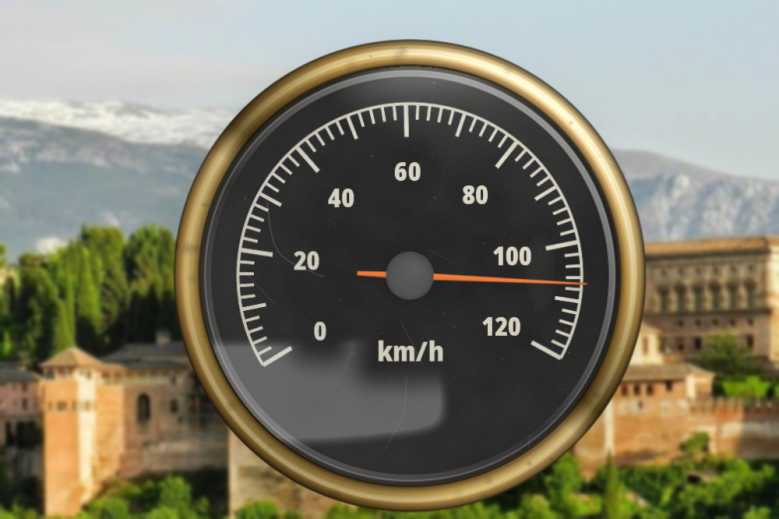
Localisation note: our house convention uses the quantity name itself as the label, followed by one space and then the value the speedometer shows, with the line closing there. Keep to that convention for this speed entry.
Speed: 107 km/h
